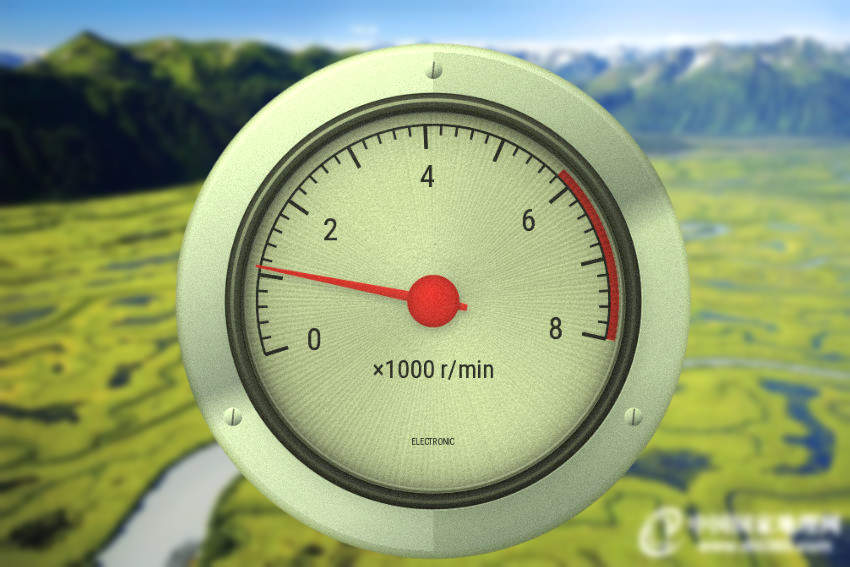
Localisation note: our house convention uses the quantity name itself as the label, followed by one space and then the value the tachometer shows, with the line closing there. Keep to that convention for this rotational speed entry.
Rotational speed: 1100 rpm
